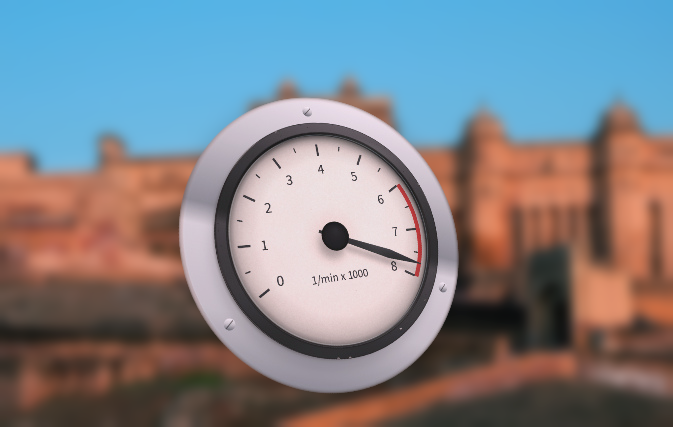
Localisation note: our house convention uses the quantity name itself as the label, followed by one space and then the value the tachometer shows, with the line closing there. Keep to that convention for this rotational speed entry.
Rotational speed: 7750 rpm
